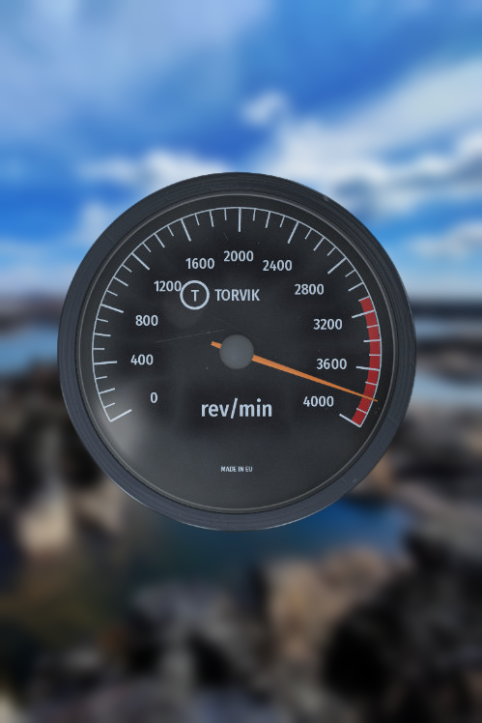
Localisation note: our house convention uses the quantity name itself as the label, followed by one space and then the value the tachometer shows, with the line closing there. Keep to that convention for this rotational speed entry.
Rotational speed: 3800 rpm
